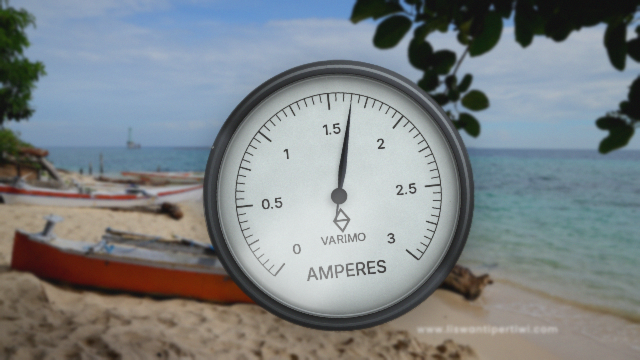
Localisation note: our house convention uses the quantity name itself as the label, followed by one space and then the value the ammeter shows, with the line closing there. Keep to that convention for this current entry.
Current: 1.65 A
